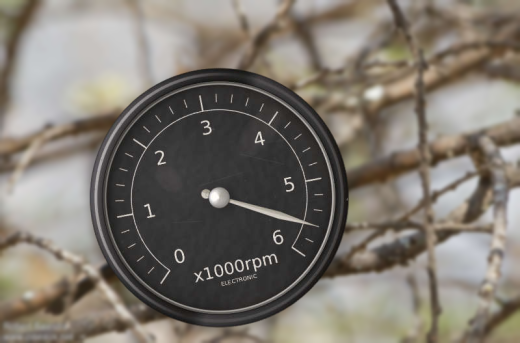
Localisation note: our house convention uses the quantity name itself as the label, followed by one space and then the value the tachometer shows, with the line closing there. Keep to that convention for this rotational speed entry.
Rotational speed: 5600 rpm
